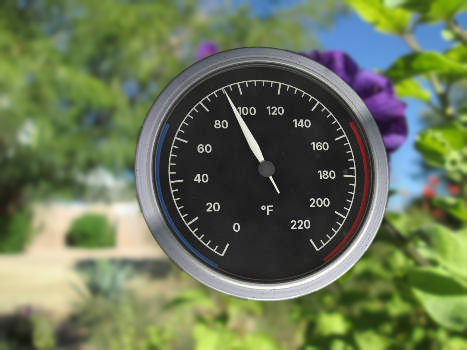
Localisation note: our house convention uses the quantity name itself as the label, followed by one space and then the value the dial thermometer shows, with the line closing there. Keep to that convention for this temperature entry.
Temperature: 92 °F
